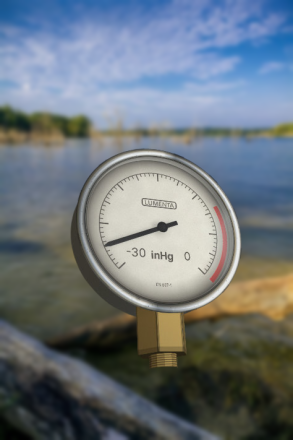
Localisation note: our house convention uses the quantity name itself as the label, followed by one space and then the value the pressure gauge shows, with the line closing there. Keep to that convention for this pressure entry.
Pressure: -27.5 inHg
